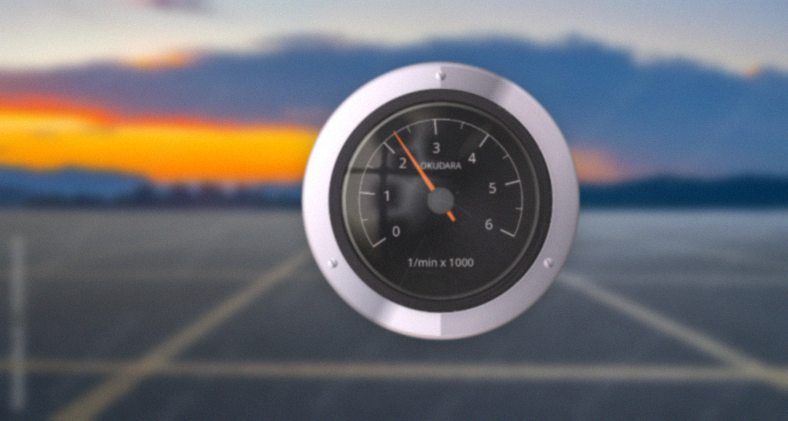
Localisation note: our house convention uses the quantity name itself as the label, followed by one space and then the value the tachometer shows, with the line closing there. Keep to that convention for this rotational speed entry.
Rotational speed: 2250 rpm
